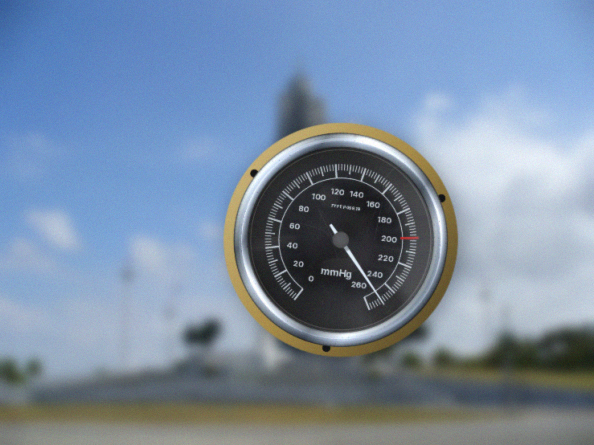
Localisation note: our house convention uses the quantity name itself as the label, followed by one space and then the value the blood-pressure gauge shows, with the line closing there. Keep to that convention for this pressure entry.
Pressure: 250 mmHg
